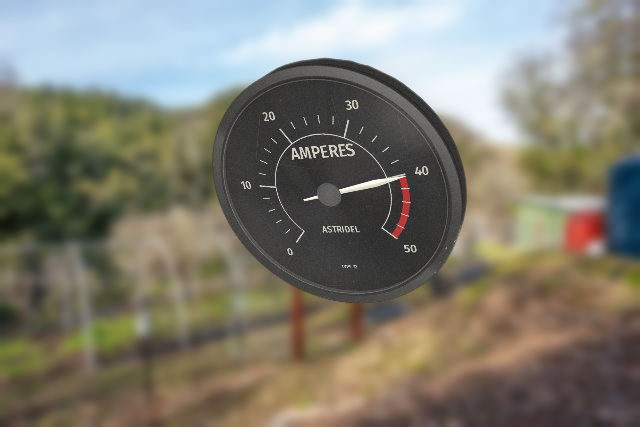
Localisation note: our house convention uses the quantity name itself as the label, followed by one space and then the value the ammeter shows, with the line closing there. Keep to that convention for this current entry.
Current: 40 A
